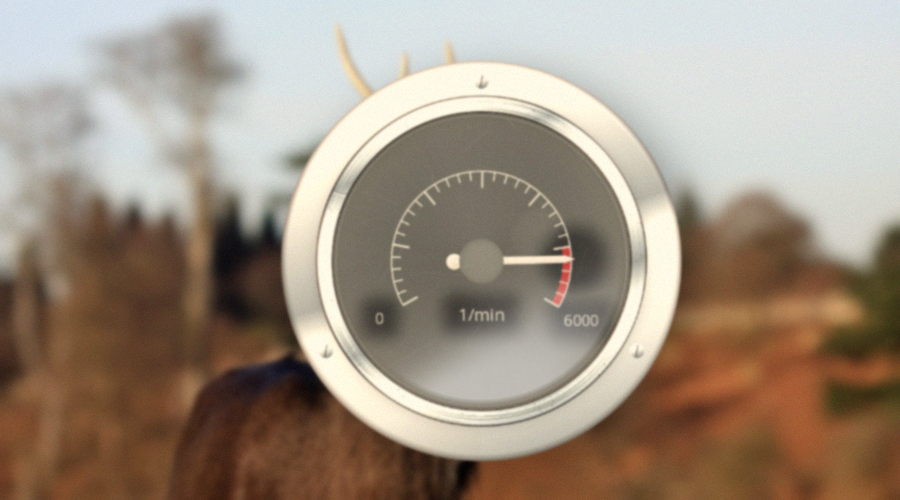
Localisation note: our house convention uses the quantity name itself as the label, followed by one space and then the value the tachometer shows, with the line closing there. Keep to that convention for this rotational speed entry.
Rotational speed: 5200 rpm
